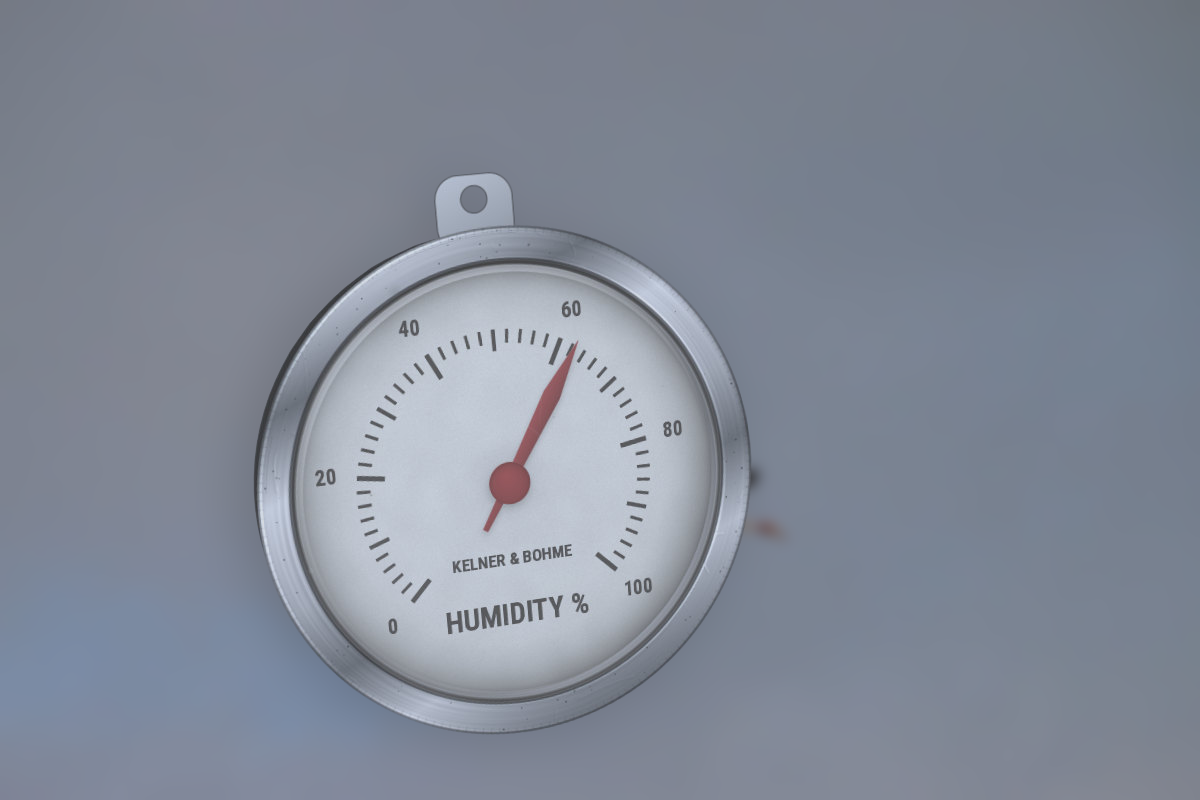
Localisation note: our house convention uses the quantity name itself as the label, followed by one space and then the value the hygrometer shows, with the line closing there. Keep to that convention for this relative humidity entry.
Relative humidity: 62 %
